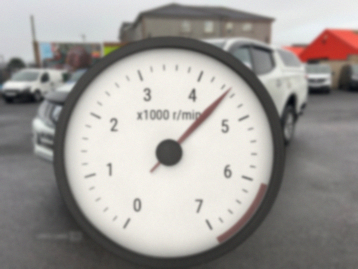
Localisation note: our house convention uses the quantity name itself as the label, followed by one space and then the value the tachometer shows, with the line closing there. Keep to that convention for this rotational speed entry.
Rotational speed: 4500 rpm
